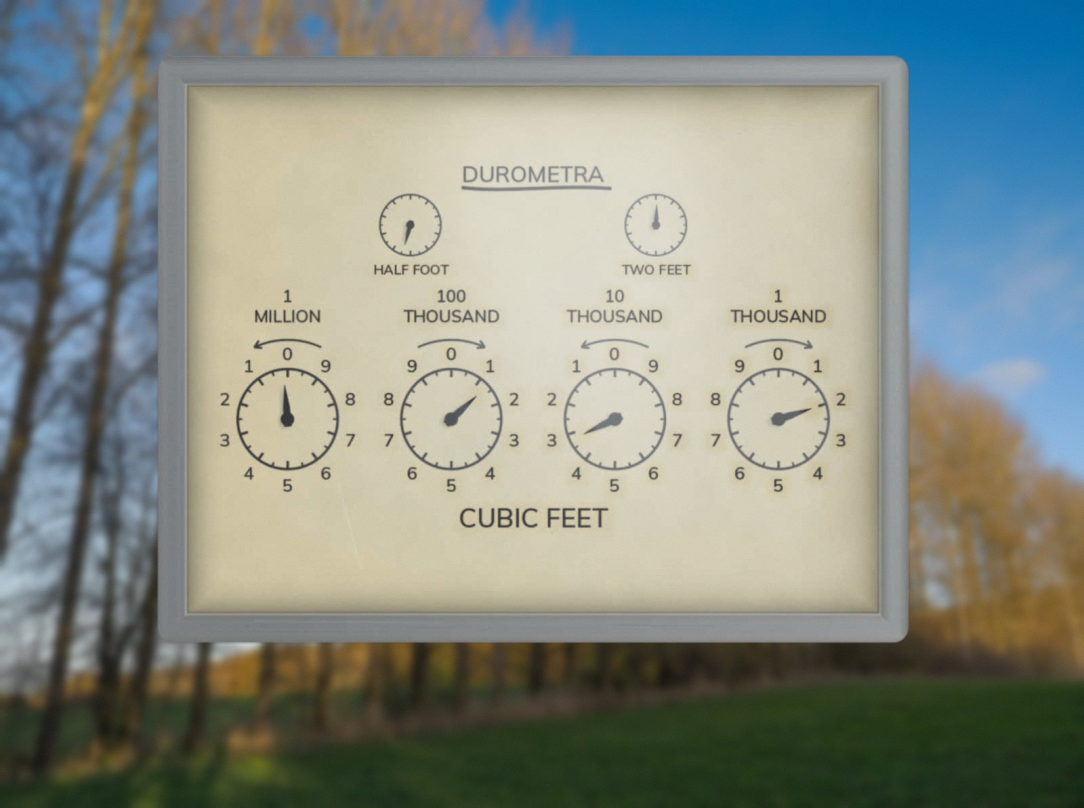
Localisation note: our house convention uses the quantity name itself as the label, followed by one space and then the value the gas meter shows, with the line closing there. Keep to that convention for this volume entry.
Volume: 13200 ft³
